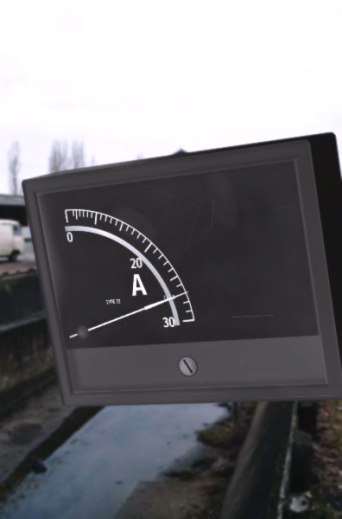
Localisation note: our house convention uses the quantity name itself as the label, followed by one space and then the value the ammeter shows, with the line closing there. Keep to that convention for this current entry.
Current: 27 A
